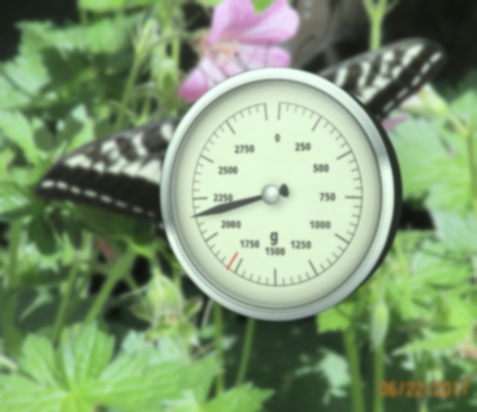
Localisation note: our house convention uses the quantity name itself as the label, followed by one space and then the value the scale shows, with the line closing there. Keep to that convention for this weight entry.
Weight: 2150 g
